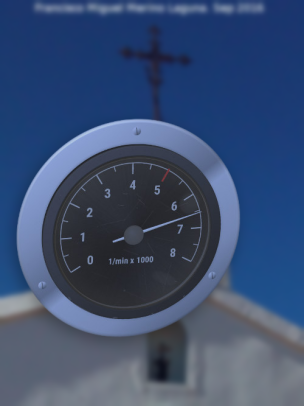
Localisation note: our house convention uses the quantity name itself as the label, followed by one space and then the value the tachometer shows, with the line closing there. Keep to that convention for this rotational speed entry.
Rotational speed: 6500 rpm
